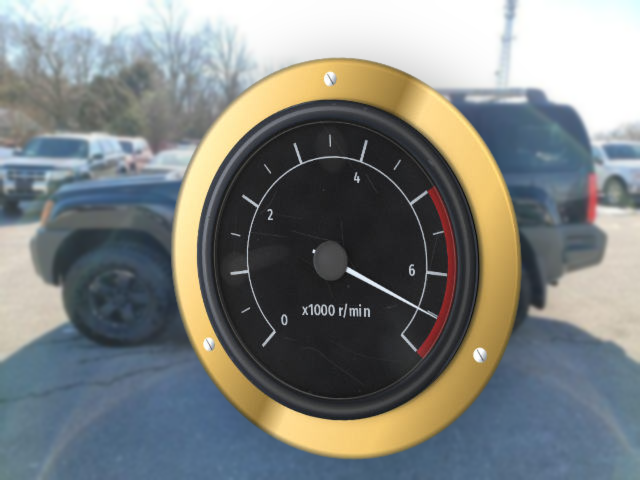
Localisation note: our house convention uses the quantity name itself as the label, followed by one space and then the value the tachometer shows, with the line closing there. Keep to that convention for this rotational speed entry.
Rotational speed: 6500 rpm
